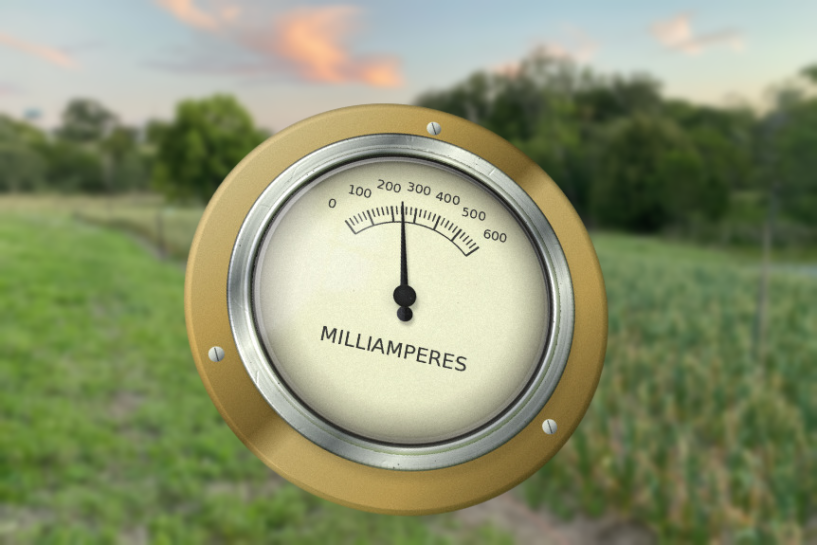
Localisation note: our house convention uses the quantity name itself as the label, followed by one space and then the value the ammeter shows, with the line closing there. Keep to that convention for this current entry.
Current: 240 mA
